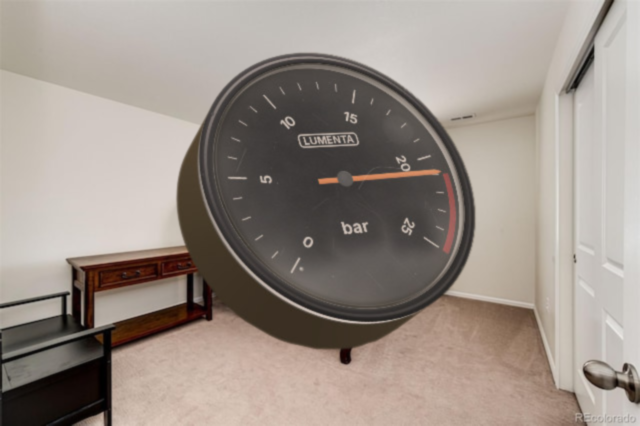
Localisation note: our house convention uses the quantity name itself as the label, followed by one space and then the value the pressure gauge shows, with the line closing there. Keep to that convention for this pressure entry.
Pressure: 21 bar
